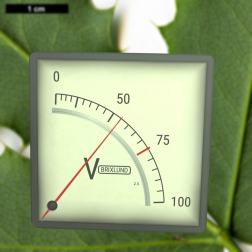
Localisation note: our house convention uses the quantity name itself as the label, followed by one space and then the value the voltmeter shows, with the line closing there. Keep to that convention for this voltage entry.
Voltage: 55 V
